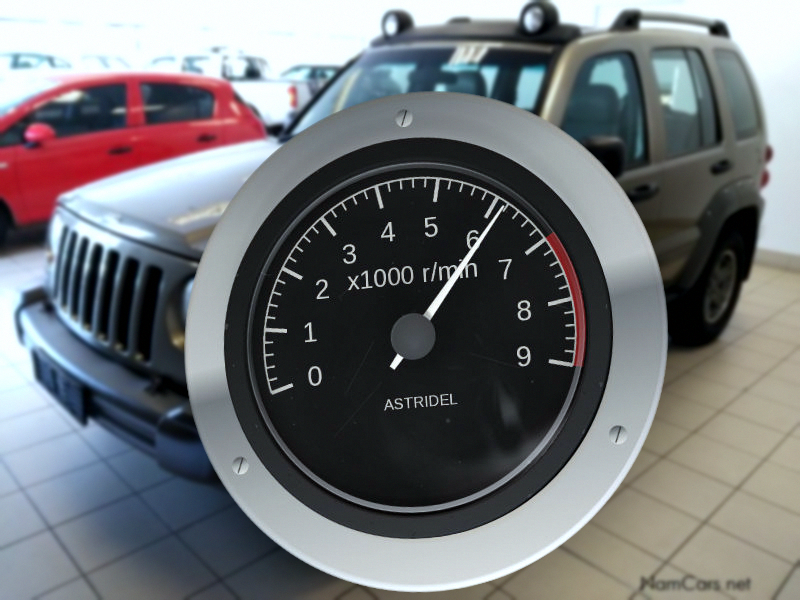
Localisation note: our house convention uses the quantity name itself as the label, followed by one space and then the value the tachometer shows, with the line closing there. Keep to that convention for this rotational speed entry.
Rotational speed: 6200 rpm
